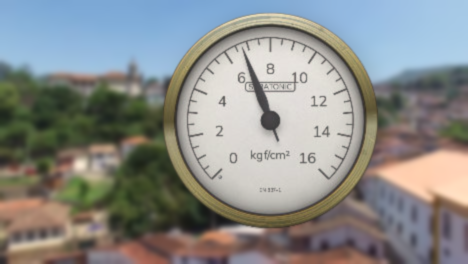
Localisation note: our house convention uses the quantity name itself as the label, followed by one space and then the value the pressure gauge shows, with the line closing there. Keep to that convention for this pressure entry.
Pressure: 6.75 kg/cm²
